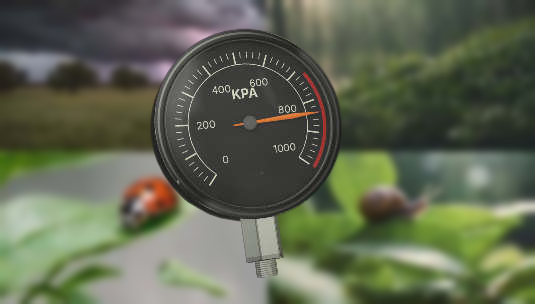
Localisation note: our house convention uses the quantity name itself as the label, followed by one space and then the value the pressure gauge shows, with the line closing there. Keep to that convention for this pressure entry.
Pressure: 840 kPa
